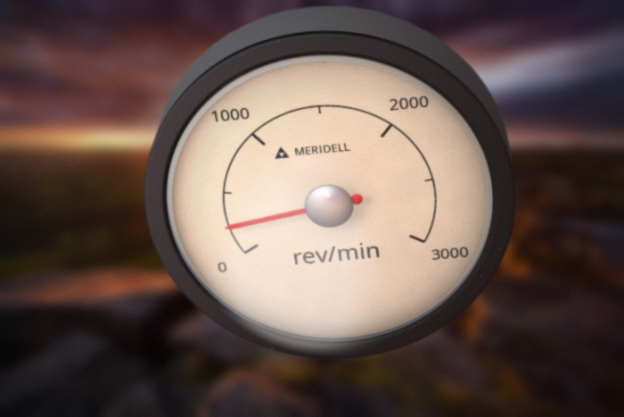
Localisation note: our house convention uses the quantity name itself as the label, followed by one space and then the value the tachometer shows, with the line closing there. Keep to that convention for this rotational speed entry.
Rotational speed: 250 rpm
